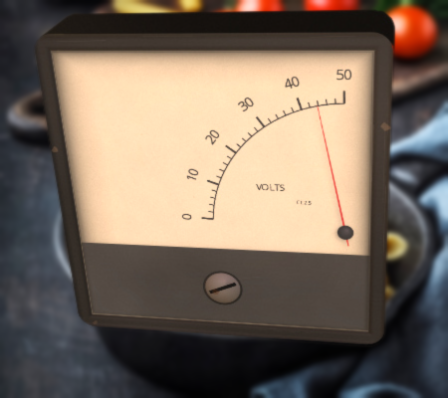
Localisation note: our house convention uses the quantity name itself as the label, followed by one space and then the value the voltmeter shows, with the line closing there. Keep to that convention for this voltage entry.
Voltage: 44 V
